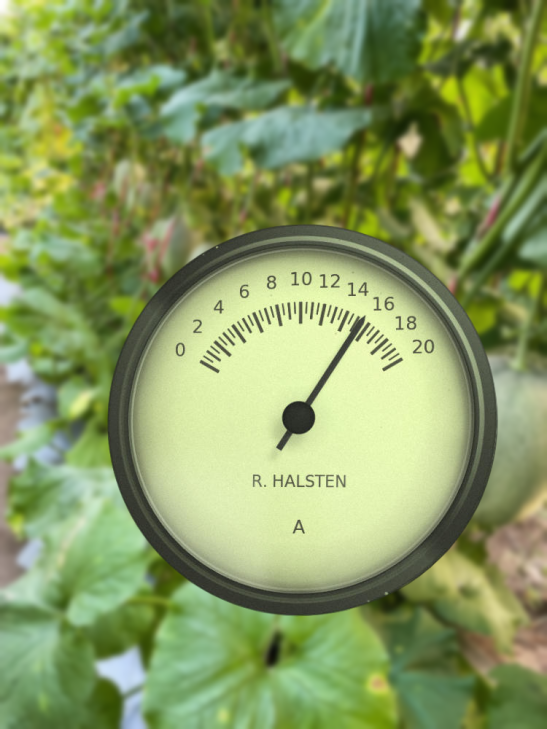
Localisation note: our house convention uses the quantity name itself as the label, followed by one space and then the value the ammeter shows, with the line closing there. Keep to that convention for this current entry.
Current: 15.5 A
